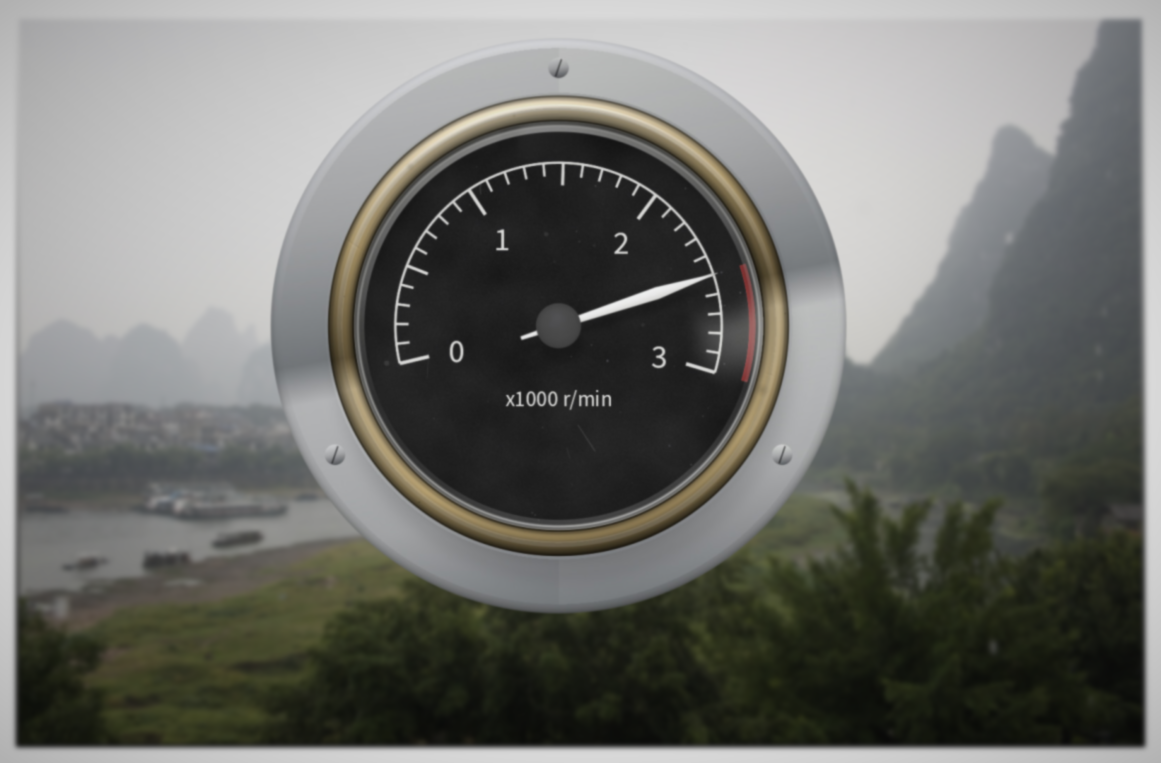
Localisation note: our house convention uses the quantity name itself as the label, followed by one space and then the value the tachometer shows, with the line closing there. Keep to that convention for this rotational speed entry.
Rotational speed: 2500 rpm
